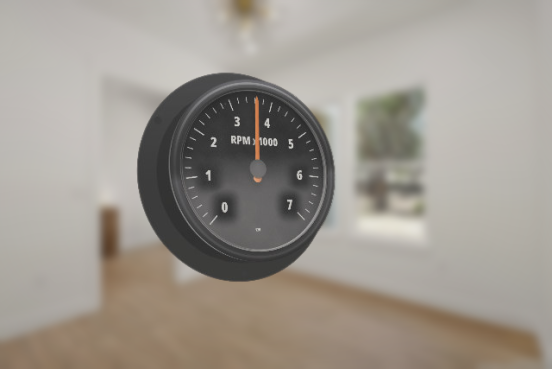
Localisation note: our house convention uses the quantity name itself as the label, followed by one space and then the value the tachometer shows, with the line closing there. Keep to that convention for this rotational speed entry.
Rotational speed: 3600 rpm
